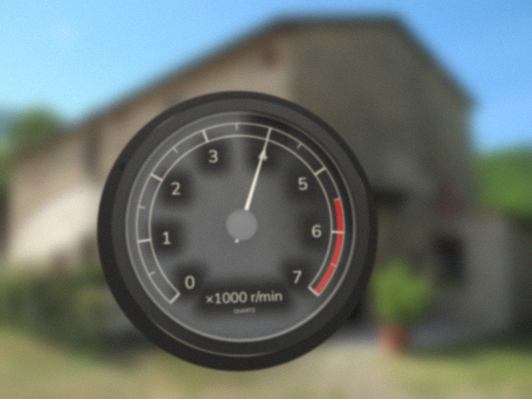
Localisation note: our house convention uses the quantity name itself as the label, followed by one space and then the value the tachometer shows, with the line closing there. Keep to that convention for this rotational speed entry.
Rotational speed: 4000 rpm
